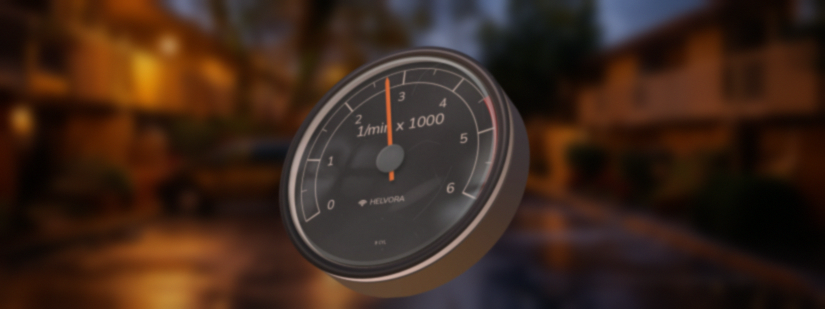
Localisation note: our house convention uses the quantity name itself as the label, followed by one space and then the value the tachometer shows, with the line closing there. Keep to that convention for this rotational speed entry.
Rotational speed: 2750 rpm
